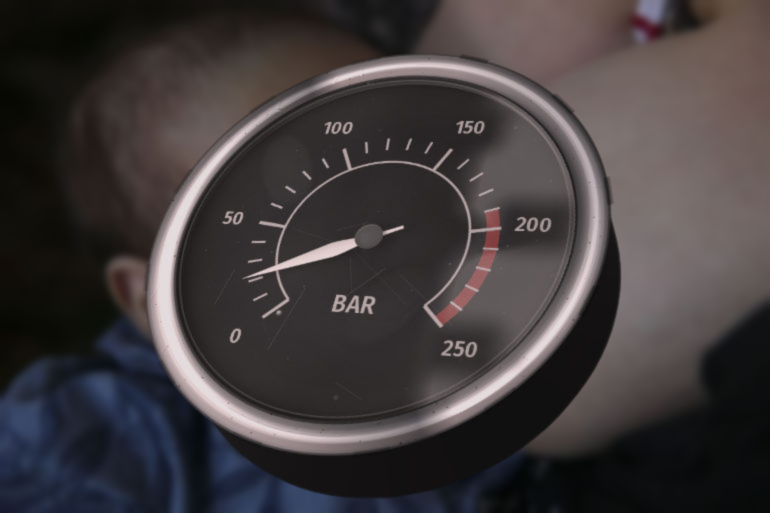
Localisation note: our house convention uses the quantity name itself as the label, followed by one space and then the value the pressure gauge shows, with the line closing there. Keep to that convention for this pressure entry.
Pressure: 20 bar
